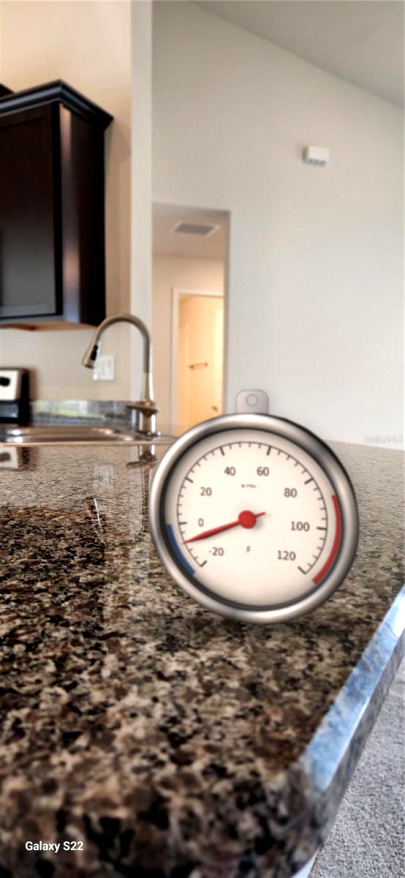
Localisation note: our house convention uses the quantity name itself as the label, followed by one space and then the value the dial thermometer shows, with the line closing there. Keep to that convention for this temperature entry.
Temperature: -8 °F
